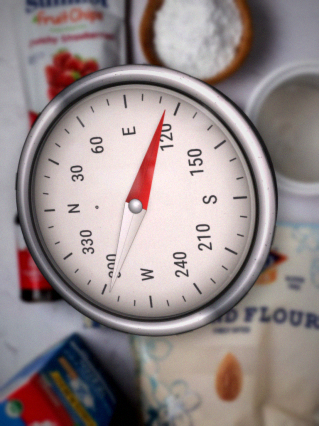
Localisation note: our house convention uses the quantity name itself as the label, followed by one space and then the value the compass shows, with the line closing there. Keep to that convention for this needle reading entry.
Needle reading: 115 °
